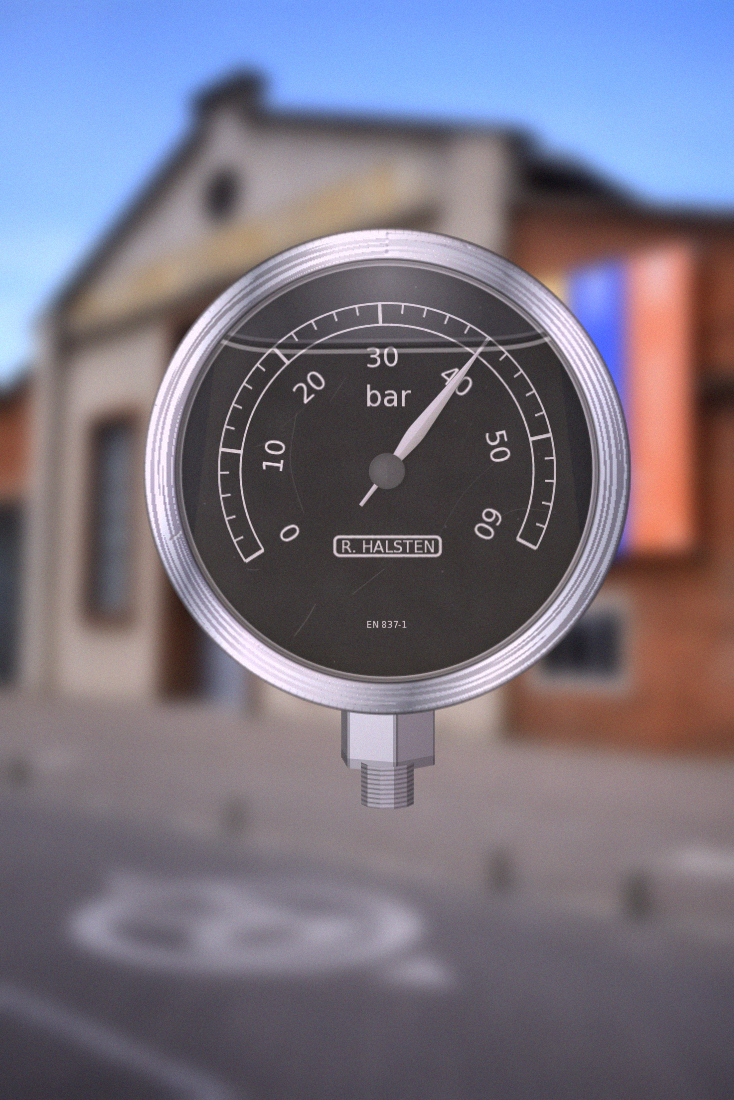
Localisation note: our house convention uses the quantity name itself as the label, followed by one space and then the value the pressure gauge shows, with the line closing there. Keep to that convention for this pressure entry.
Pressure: 40 bar
